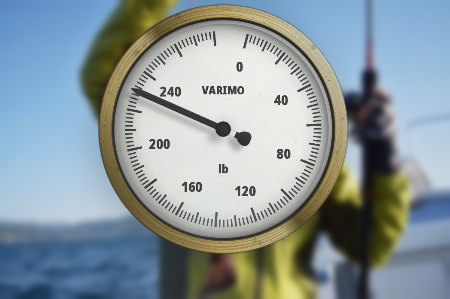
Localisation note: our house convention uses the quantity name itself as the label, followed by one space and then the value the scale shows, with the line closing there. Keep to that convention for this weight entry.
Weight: 230 lb
